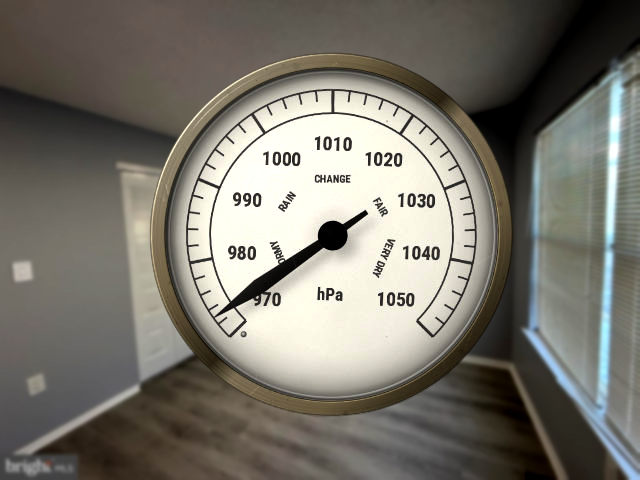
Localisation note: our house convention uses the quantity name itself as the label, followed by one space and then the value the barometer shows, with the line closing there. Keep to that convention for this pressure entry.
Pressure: 973 hPa
